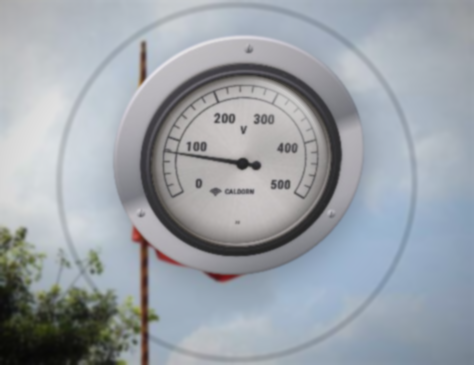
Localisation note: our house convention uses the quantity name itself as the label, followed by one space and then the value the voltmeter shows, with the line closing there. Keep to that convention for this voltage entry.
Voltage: 80 V
